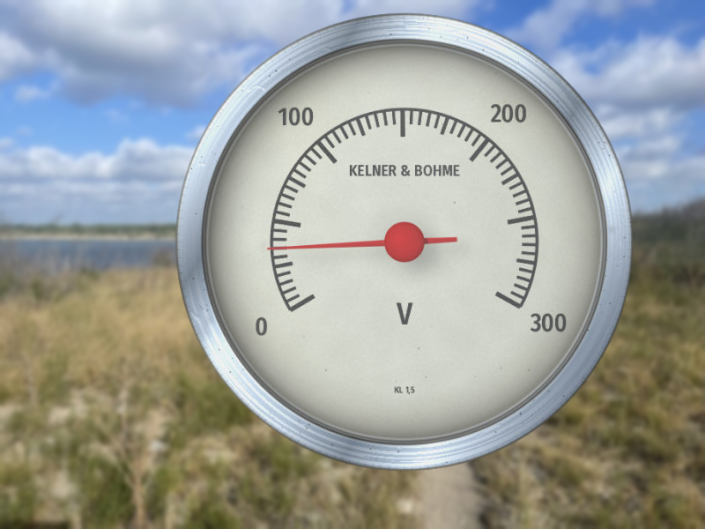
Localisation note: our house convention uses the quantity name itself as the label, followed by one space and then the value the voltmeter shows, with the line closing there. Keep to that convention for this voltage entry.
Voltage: 35 V
